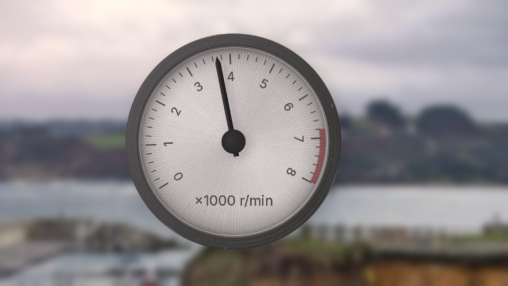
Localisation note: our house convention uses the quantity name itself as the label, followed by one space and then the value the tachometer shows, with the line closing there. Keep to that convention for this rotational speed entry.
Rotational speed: 3700 rpm
